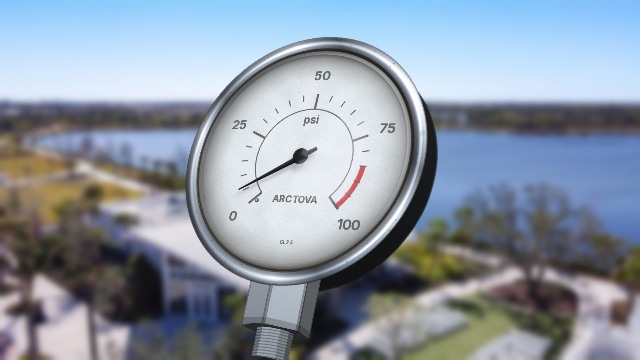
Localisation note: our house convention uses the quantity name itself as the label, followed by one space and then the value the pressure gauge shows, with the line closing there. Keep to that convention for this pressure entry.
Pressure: 5 psi
